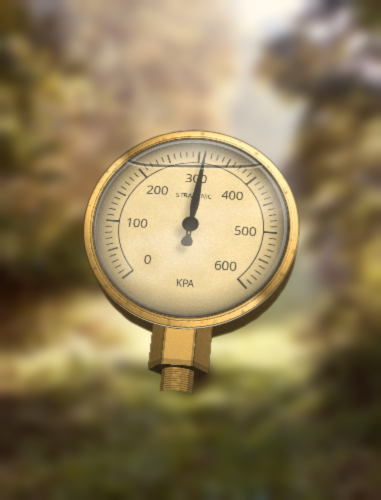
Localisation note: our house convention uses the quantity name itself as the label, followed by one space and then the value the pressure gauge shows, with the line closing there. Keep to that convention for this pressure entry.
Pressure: 310 kPa
